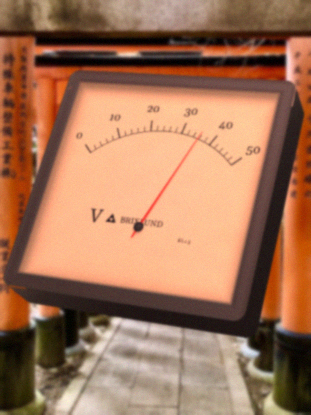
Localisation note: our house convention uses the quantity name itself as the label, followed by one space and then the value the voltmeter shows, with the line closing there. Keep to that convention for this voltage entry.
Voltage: 36 V
